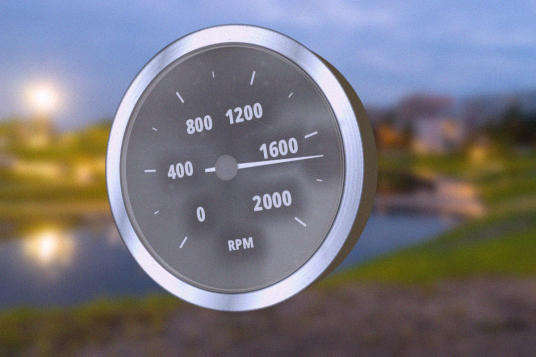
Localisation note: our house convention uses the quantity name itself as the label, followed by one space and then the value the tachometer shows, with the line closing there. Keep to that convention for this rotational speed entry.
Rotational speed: 1700 rpm
